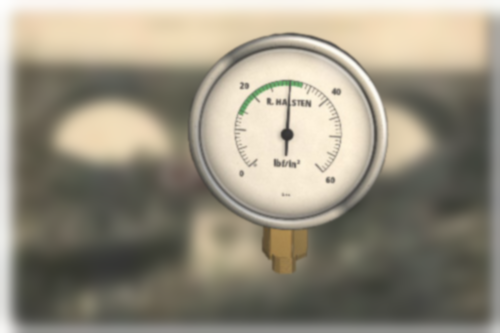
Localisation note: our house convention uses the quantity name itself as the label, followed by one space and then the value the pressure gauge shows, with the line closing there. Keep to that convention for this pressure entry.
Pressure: 30 psi
